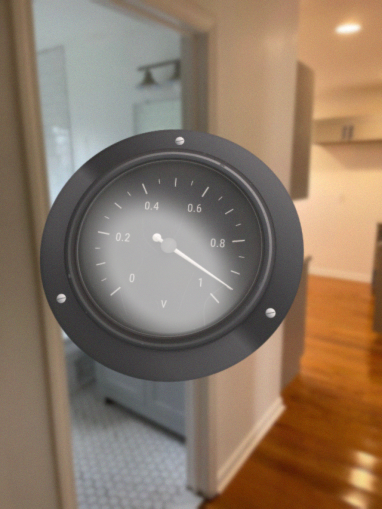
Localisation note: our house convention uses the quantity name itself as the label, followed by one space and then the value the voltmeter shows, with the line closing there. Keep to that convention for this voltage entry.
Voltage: 0.95 V
